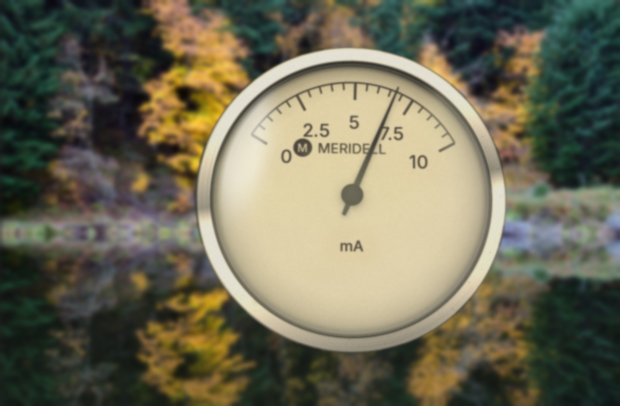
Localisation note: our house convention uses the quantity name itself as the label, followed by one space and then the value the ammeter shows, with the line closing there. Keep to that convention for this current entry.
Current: 6.75 mA
